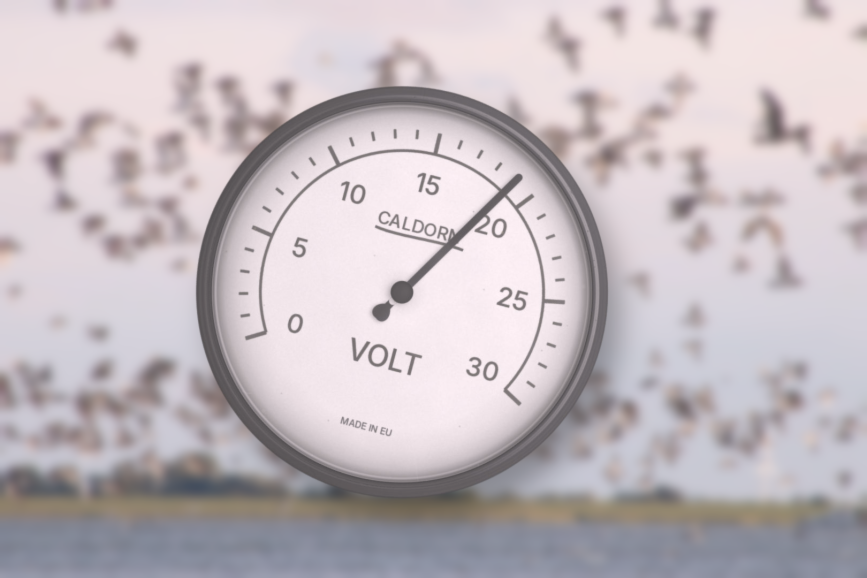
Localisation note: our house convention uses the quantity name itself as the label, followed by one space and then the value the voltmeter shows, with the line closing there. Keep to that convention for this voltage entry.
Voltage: 19 V
